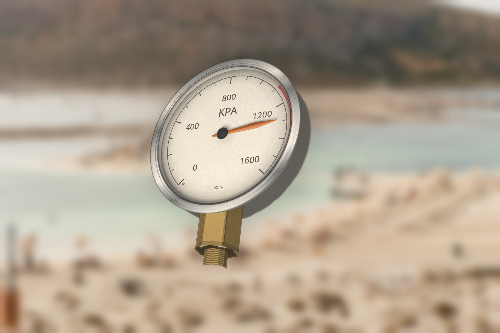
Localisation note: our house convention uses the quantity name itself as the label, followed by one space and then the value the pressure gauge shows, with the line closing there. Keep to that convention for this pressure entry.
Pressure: 1300 kPa
